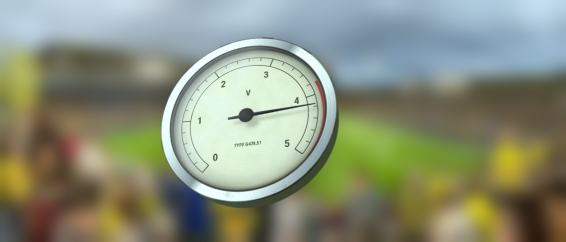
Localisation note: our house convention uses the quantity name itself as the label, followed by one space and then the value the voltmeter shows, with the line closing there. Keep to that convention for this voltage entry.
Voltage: 4.2 V
